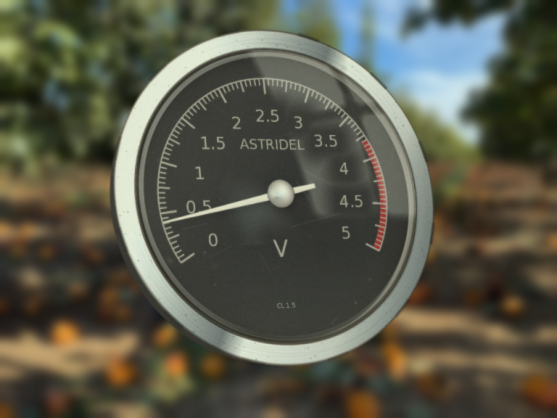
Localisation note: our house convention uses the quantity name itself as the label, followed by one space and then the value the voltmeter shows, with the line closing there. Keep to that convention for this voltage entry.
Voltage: 0.4 V
